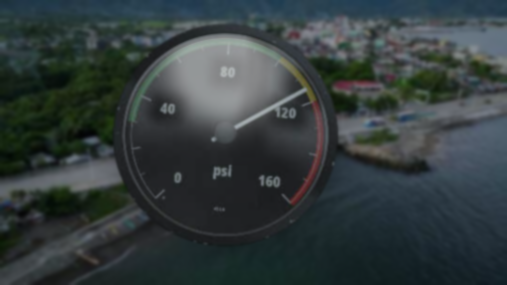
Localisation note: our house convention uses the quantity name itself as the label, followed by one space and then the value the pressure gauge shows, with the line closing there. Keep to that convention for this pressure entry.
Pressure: 115 psi
